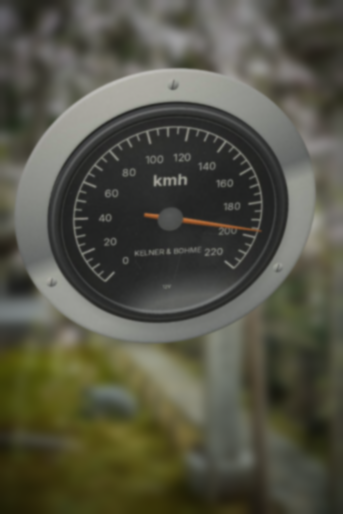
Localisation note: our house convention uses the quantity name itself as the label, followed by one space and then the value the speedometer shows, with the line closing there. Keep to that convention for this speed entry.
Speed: 195 km/h
